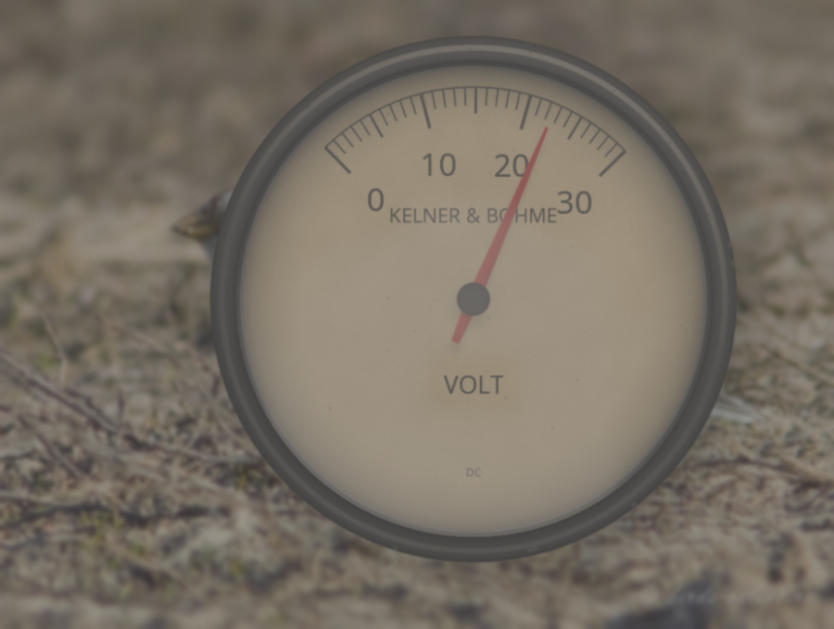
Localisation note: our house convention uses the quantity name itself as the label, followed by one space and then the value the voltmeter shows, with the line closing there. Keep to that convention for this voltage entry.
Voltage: 22.5 V
